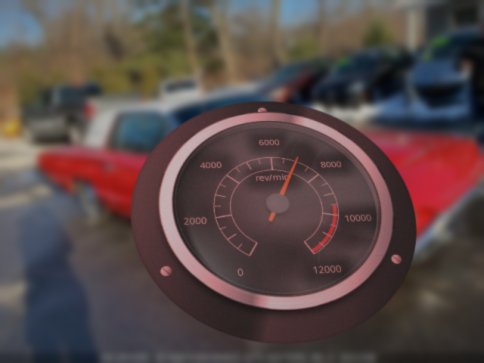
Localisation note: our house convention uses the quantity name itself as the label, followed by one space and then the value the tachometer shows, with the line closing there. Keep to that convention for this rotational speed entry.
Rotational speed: 7000 rpm
